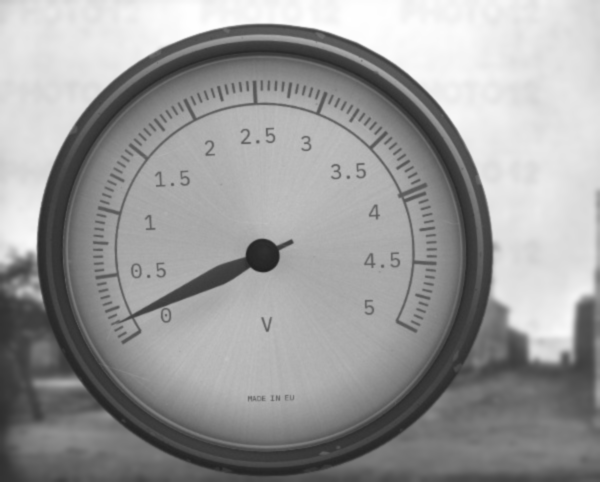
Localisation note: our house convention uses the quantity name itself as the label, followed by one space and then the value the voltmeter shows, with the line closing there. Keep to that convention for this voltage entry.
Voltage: 0.15 V
